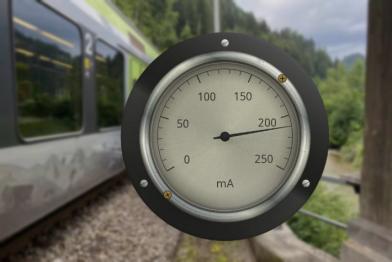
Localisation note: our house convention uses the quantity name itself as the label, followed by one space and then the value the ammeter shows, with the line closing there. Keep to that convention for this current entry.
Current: 210 mA
